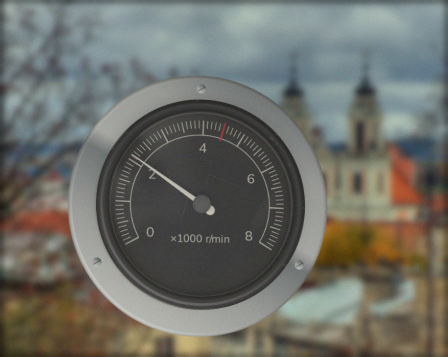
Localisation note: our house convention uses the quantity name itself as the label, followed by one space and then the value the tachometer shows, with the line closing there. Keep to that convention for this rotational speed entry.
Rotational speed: 2100 rpm
